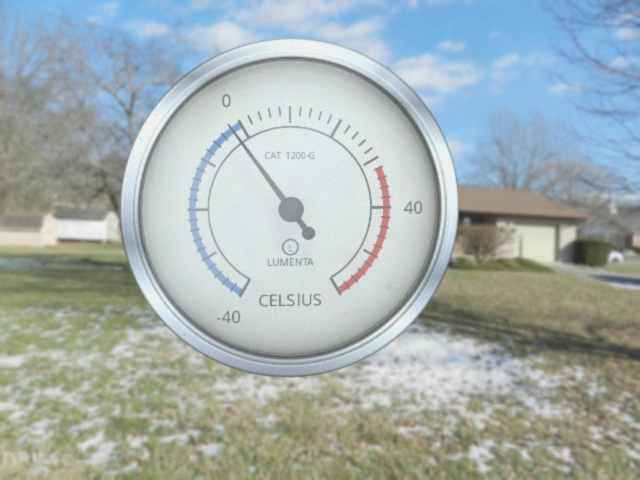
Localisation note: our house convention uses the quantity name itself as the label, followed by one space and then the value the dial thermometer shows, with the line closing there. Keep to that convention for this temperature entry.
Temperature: -2 °C
